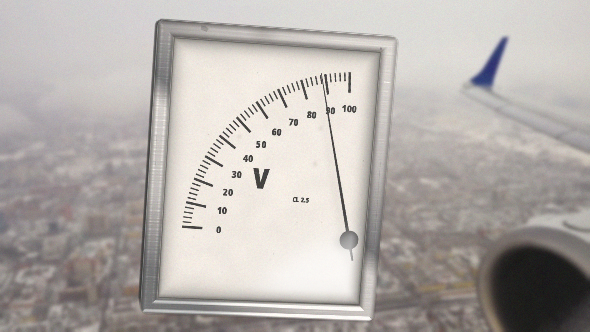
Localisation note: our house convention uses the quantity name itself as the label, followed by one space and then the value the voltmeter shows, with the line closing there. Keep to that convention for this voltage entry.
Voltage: 88 V
